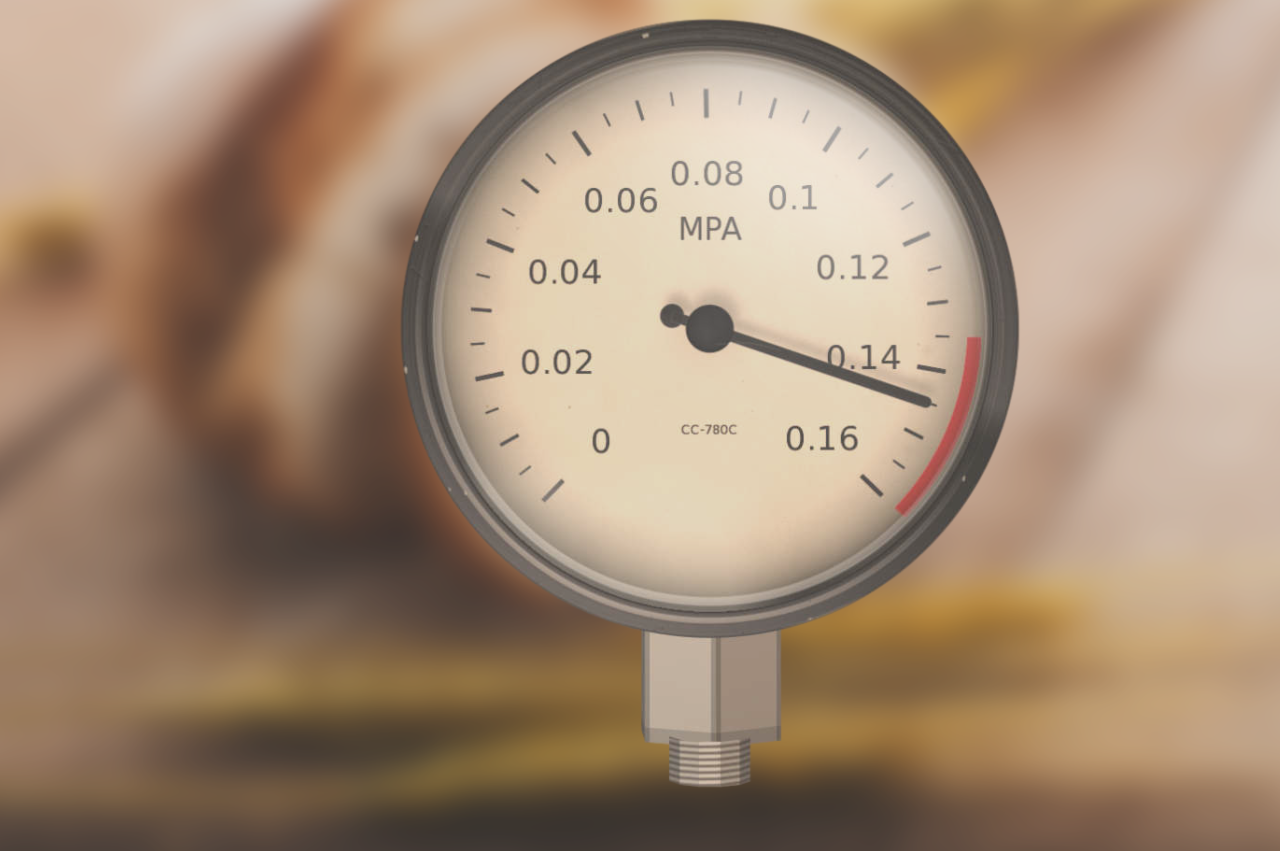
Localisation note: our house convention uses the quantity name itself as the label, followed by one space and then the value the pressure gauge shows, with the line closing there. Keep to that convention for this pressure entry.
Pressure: 0.145 MPa
